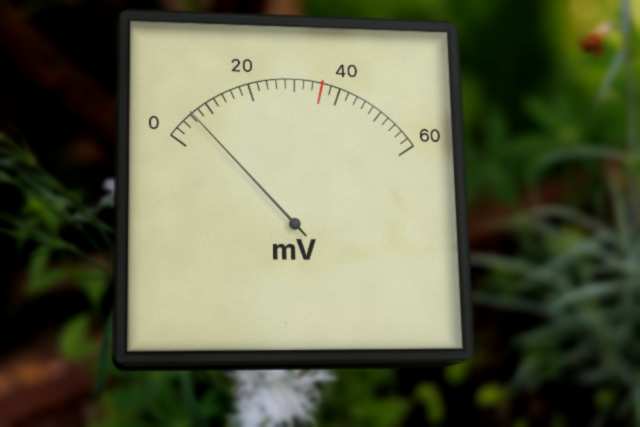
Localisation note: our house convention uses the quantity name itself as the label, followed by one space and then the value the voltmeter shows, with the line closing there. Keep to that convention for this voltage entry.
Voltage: 6 mV
